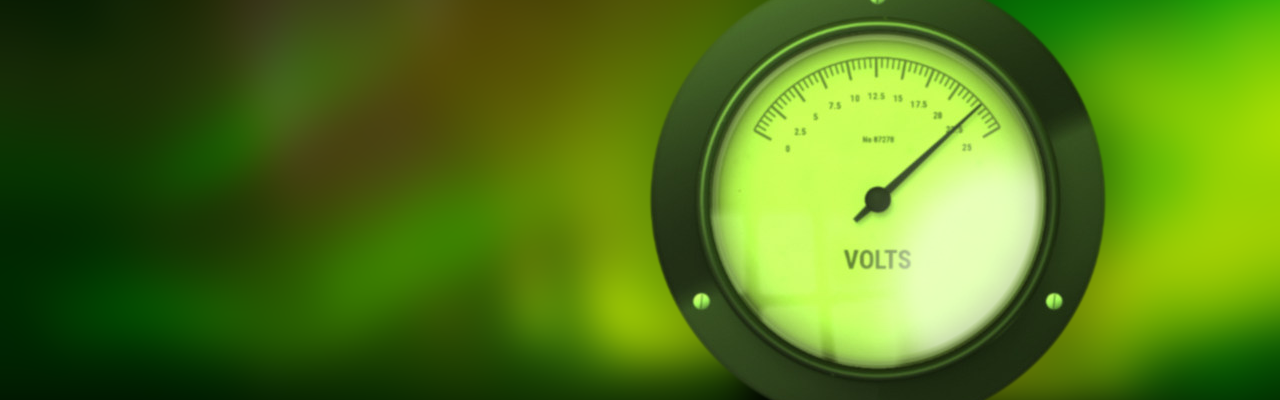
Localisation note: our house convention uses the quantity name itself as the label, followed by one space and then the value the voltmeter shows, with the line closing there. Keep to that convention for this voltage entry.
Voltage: 22.5 V
